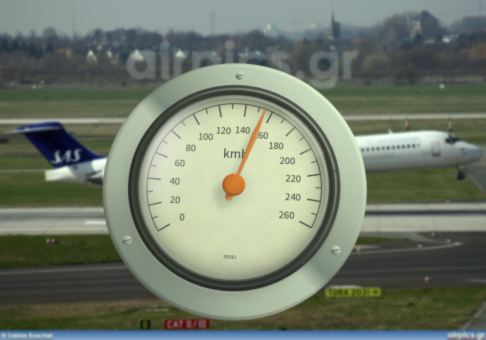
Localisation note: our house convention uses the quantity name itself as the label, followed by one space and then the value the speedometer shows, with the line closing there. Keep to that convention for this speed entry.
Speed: 155 km/h
